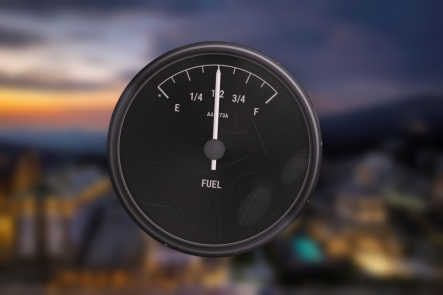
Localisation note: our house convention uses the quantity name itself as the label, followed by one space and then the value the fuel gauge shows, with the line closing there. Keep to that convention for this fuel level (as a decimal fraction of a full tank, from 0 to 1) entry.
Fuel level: 0.5
